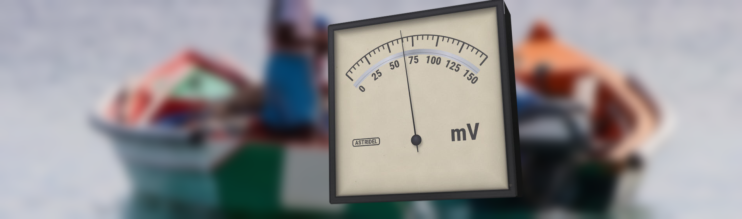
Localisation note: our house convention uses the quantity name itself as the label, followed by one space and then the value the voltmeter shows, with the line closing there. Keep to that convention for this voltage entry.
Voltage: 65 mV
